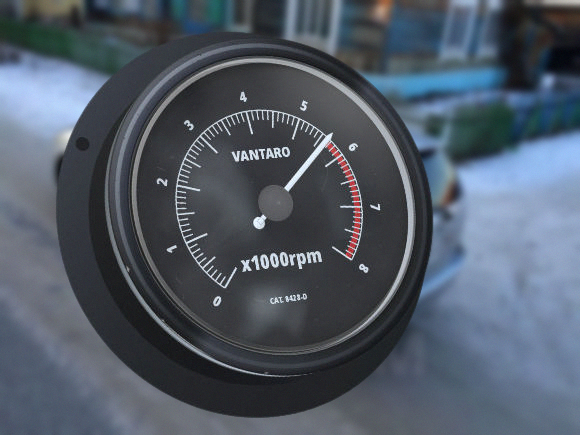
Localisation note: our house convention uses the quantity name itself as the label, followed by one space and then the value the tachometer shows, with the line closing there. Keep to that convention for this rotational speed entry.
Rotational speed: 5600 rpm
